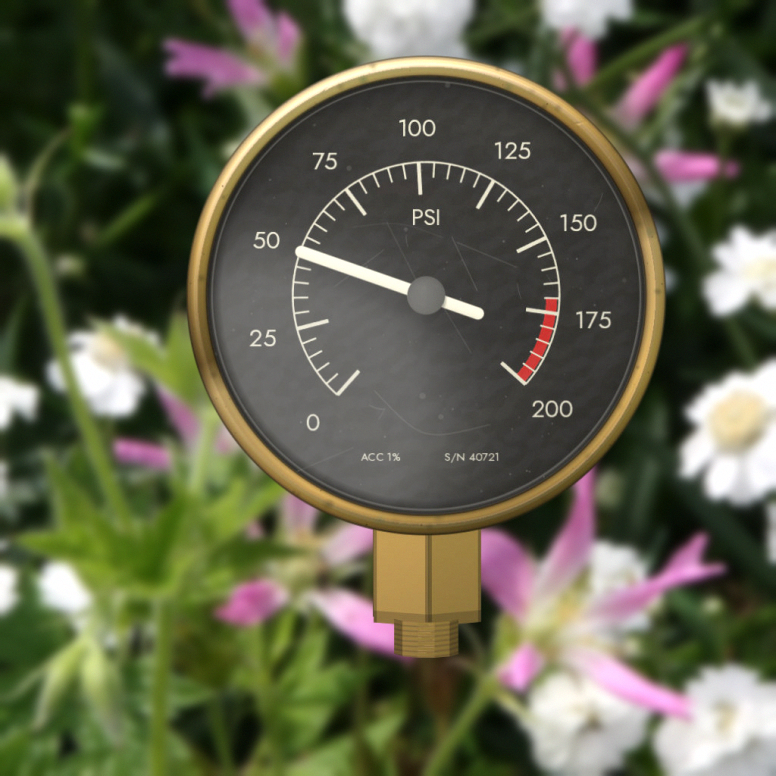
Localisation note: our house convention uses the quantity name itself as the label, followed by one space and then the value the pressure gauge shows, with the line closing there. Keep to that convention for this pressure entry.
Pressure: 50 psi
